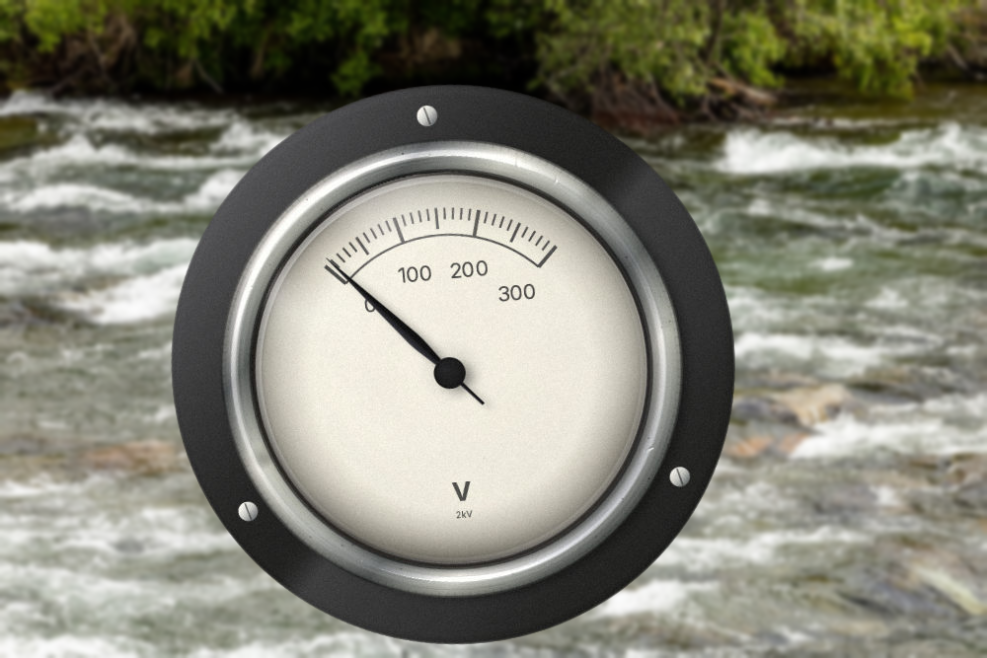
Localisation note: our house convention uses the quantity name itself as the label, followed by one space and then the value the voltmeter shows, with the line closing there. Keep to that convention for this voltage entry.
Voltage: 10 V
